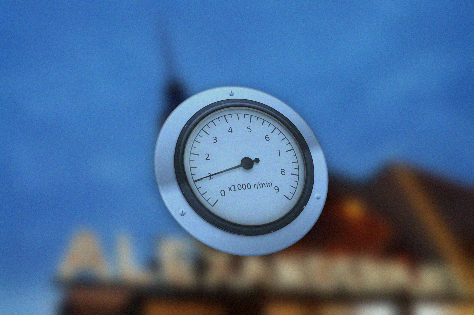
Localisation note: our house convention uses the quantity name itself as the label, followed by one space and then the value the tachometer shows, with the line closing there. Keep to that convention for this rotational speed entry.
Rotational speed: 1000 rpm
